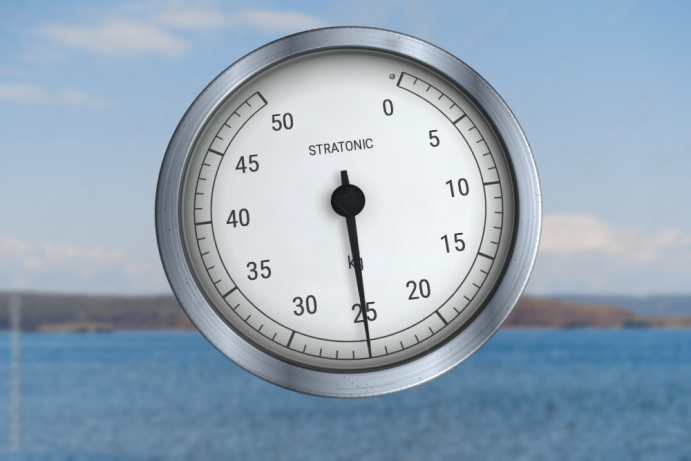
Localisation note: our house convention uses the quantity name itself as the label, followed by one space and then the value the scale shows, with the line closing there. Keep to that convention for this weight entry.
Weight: 25 kg
